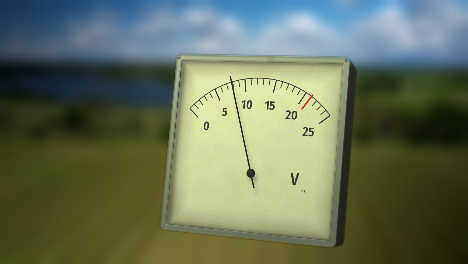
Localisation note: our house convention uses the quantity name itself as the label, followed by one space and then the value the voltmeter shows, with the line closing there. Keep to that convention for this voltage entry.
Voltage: 8 V
